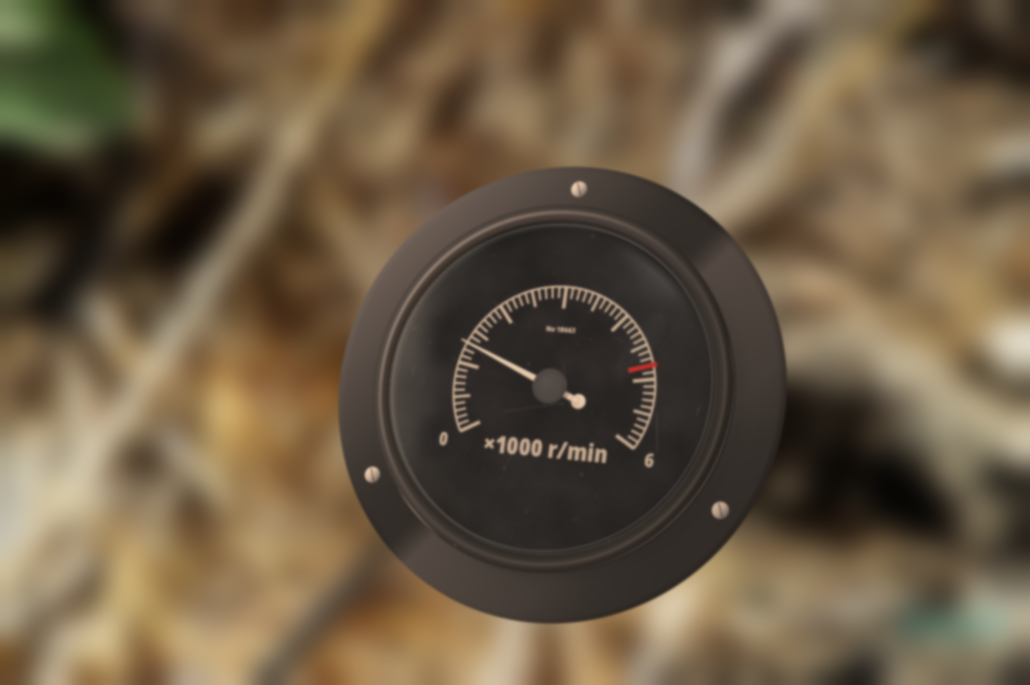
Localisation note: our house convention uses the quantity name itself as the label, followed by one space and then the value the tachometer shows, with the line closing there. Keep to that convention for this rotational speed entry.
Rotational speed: 1300 rpm
